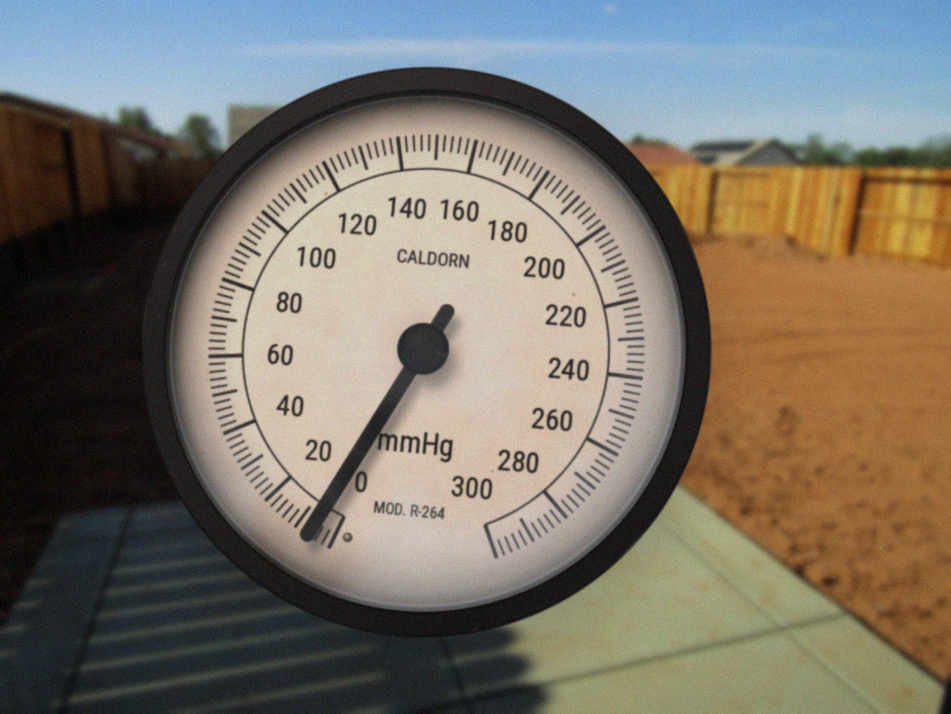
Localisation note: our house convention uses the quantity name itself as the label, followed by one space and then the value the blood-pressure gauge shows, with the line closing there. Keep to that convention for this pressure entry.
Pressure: 6 mmHg
